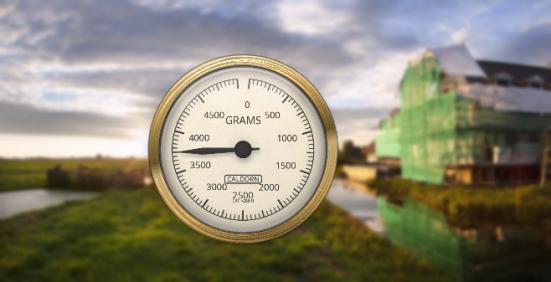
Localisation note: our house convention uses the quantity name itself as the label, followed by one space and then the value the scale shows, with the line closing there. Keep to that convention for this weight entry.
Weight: 3750 g
